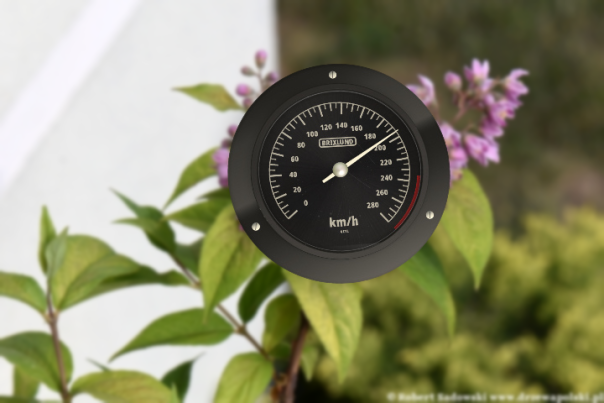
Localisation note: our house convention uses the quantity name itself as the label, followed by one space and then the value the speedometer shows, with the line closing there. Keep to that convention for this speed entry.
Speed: 195 km/h
